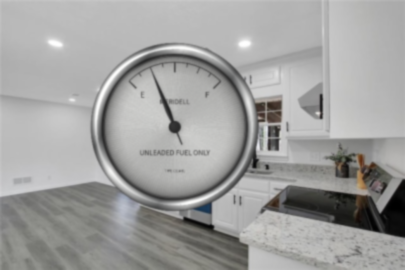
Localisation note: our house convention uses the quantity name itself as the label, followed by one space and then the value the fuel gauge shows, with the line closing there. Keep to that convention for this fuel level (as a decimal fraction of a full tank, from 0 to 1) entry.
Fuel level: 0.25
